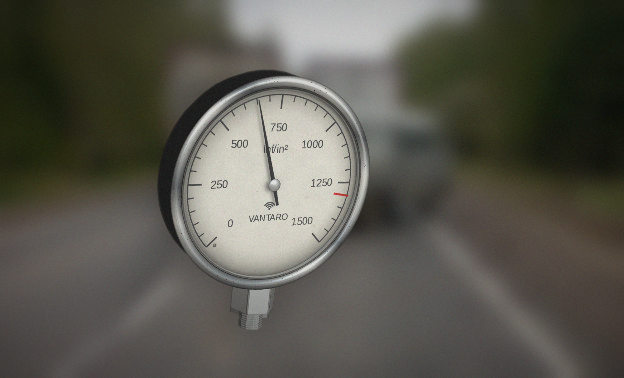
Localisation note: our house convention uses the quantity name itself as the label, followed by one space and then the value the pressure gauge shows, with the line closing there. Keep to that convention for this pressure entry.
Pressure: 650 psi
